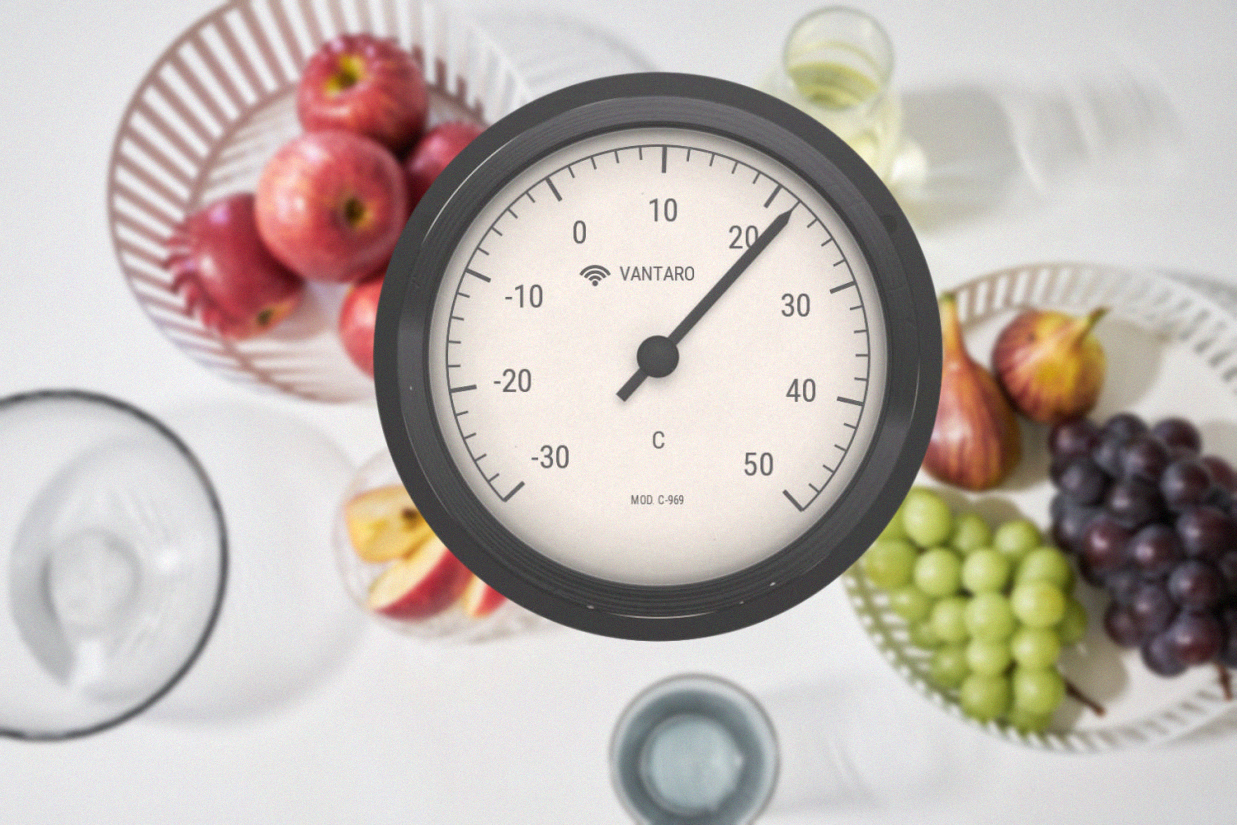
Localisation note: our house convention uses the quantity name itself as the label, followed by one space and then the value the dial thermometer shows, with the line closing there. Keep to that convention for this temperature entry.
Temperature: 22 °C
